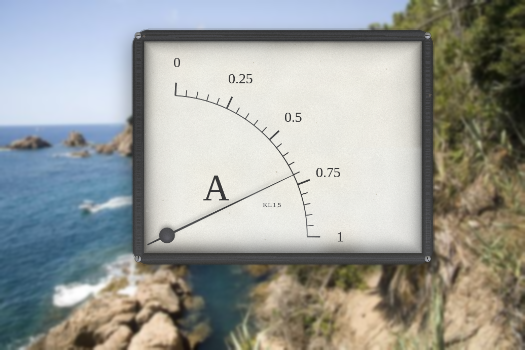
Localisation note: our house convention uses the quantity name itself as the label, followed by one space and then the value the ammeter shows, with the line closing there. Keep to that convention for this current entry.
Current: 0.7 A
